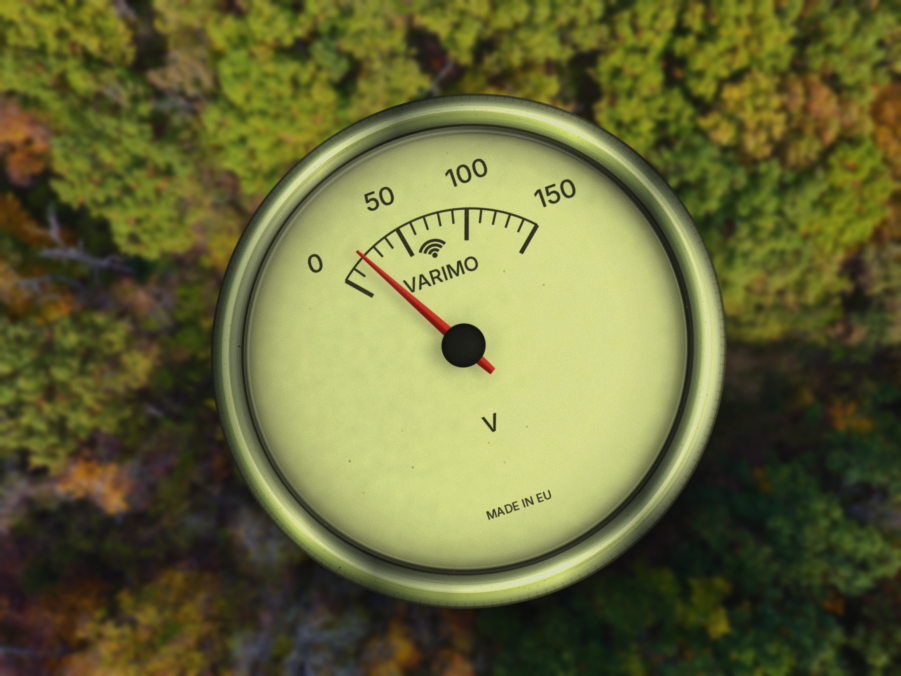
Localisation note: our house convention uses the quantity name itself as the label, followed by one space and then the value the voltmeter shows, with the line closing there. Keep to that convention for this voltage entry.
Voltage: 20 V
